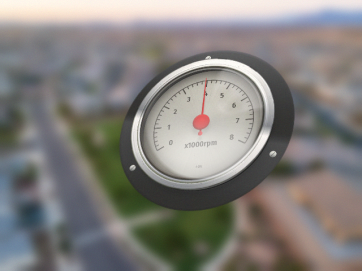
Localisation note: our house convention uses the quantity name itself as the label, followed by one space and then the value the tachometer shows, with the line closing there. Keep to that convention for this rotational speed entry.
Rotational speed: 4000 rpm
